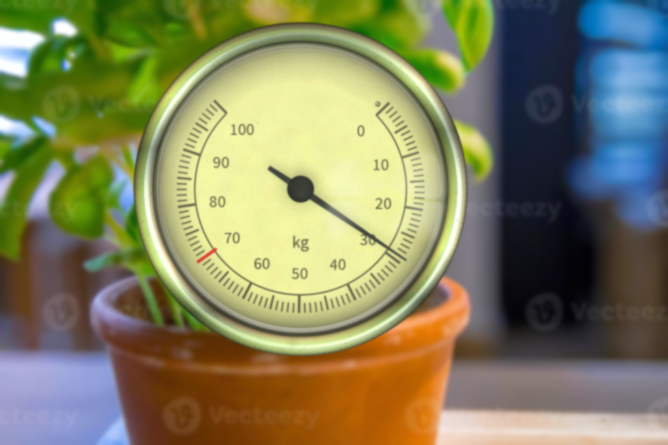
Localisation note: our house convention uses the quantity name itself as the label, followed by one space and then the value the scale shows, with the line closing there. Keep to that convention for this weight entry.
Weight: 29 kg
